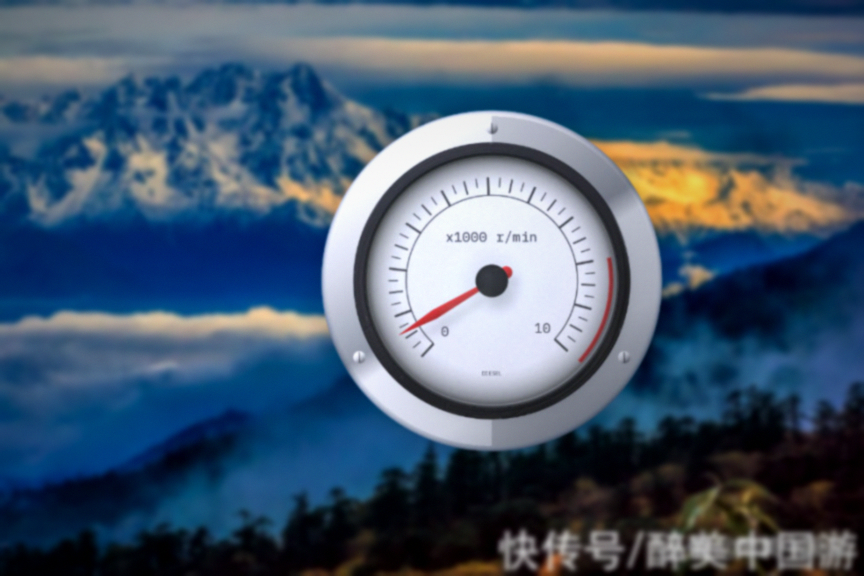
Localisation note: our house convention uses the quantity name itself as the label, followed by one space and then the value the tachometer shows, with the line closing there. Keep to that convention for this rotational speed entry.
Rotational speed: 625 rpm
